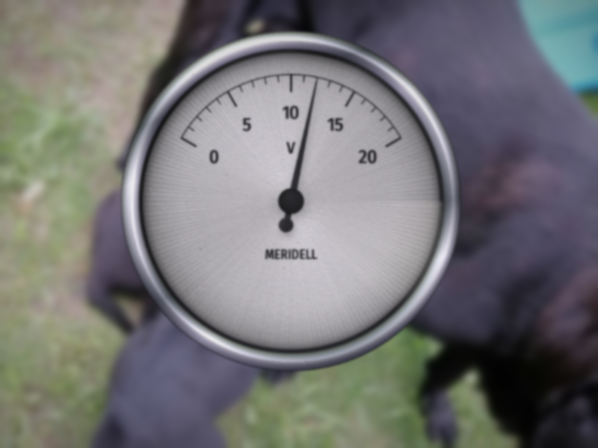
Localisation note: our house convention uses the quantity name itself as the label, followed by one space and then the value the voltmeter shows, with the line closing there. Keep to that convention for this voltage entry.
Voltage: 12 V
